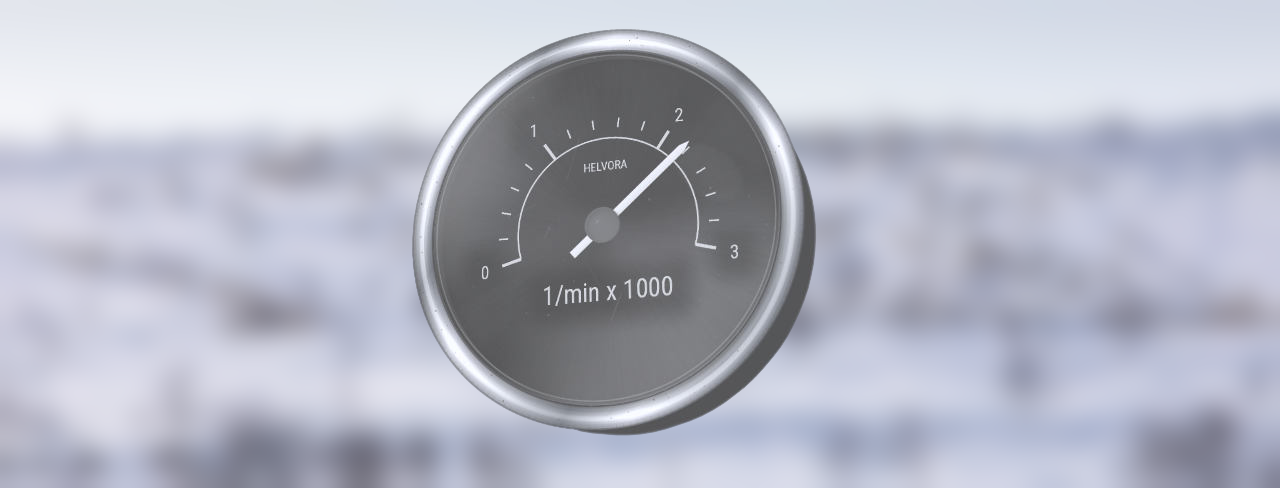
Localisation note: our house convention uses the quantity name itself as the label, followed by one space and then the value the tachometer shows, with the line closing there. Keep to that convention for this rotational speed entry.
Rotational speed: 2200 rpm
